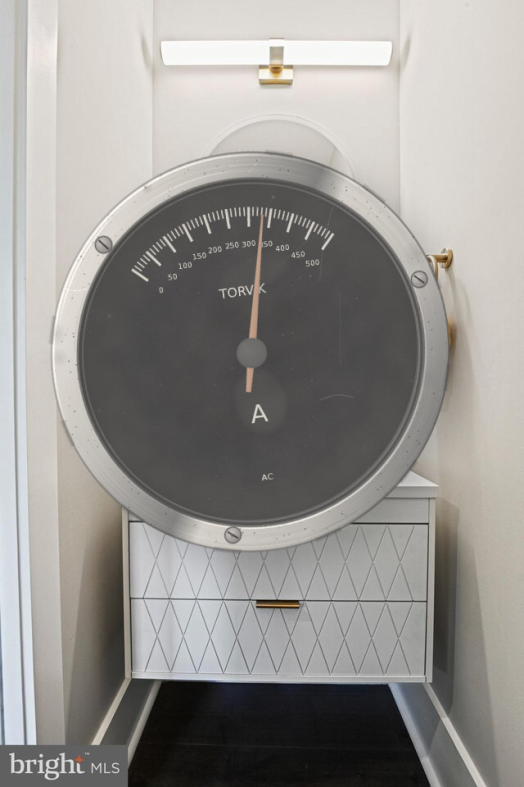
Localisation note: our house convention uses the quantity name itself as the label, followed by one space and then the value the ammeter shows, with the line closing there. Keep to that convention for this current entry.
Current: 330 A
